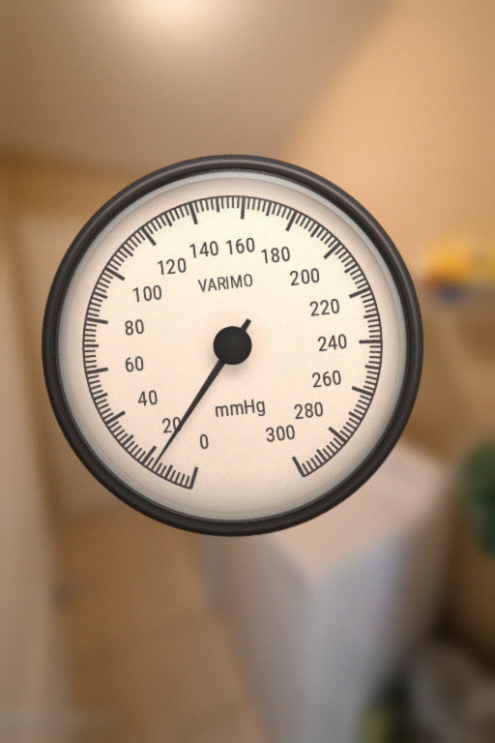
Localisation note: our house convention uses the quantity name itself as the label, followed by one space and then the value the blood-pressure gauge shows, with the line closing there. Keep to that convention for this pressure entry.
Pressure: 16 mmHg
